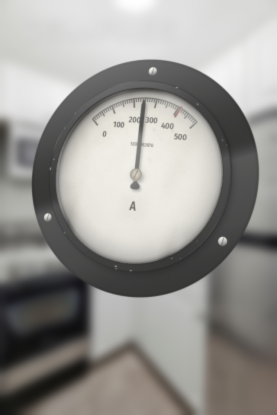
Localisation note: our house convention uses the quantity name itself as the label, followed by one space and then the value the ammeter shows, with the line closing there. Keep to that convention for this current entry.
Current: 250 A
